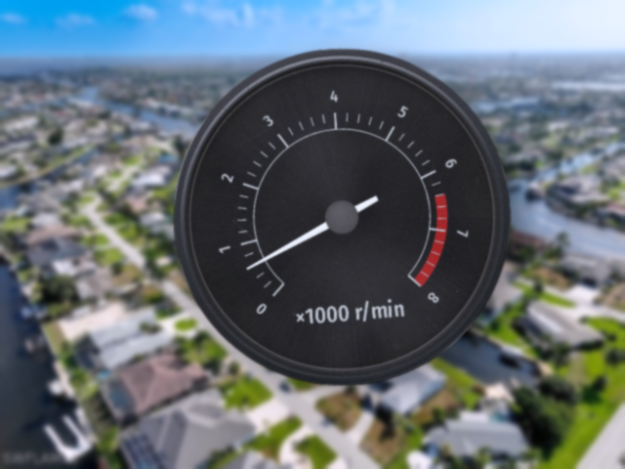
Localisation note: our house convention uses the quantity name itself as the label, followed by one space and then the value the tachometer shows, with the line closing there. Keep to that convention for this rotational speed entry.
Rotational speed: 600 rpm
